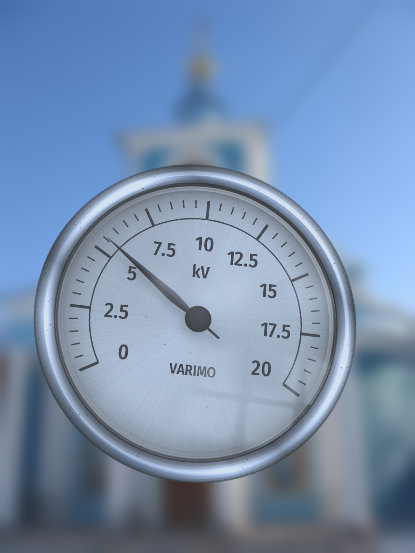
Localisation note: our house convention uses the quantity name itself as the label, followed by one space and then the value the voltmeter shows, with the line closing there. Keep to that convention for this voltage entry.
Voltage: 5.5 kV
